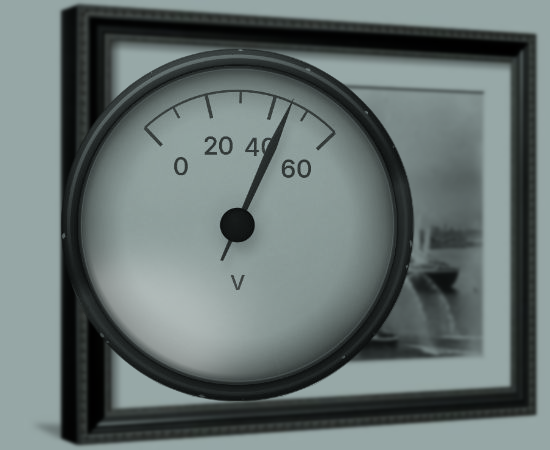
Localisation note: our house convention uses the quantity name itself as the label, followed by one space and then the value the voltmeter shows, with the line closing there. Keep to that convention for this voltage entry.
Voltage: 45 V
